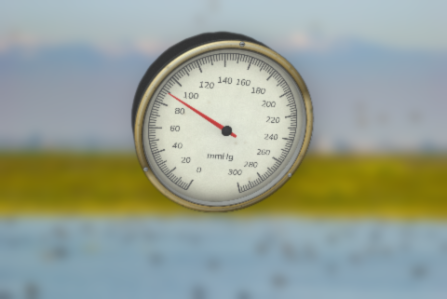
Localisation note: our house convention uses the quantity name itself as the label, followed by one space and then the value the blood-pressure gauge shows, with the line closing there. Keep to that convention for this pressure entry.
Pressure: 90 mmHg
